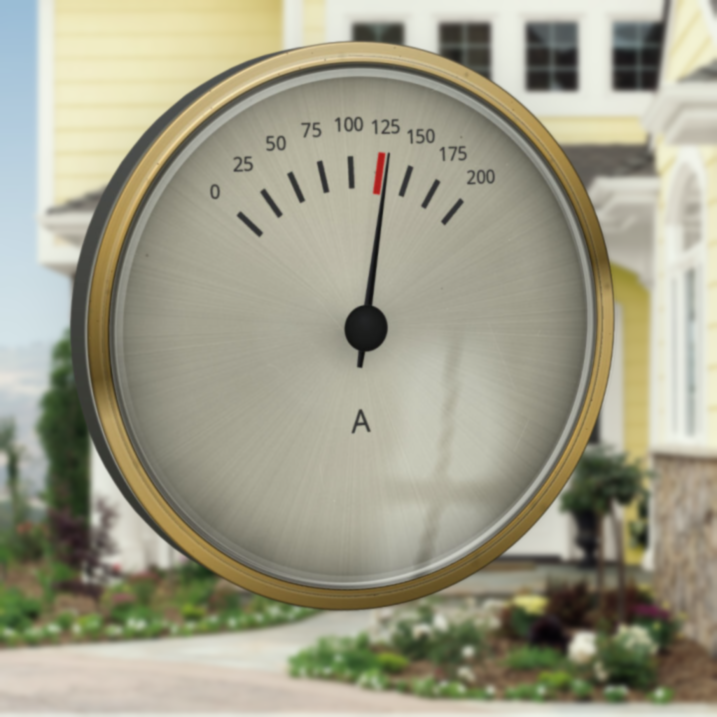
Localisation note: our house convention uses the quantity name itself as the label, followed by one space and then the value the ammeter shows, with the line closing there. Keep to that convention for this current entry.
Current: 125 A
